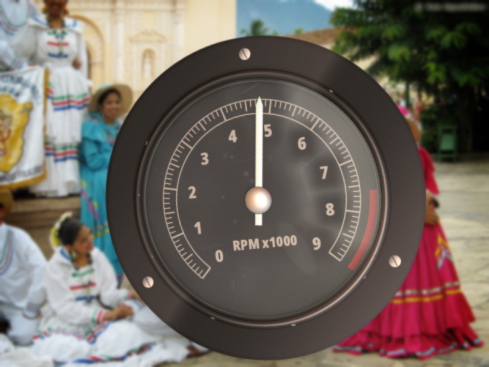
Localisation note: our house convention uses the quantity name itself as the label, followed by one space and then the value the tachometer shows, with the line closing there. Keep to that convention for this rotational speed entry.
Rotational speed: 4800 rpm
